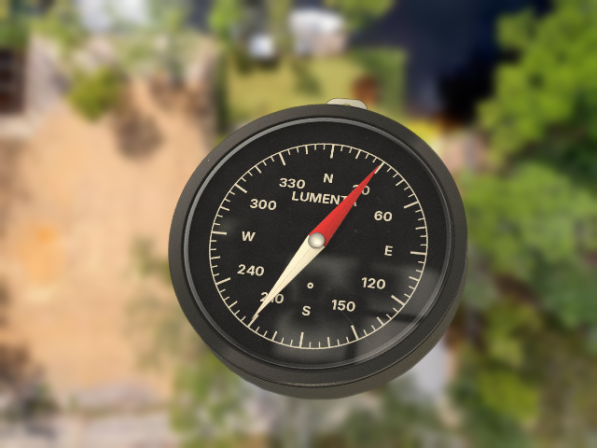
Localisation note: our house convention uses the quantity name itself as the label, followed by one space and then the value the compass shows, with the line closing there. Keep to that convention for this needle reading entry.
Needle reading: 30 °
